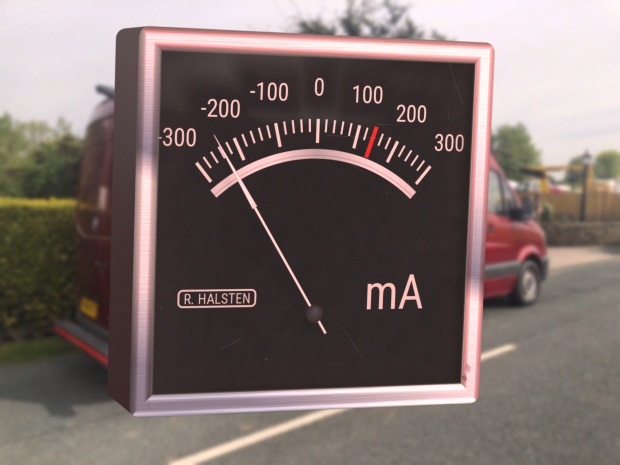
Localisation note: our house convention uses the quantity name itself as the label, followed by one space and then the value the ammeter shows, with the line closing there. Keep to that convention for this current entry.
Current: -240 mA
